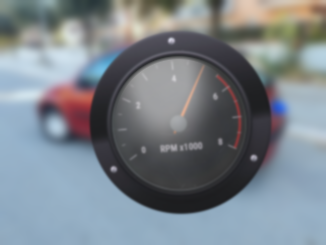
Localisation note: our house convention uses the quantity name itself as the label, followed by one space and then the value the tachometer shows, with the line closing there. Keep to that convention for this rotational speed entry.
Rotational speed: 5000 rpm
